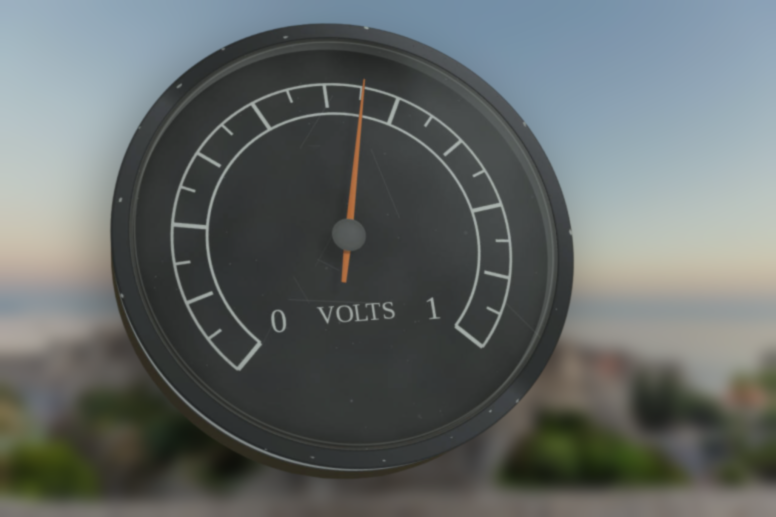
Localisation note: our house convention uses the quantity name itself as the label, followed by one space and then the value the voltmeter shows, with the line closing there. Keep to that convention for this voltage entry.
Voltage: 0.55 V
